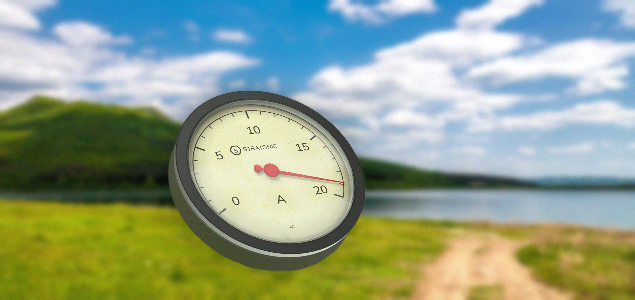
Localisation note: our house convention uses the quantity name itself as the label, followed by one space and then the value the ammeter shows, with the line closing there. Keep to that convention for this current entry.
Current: 19 A
